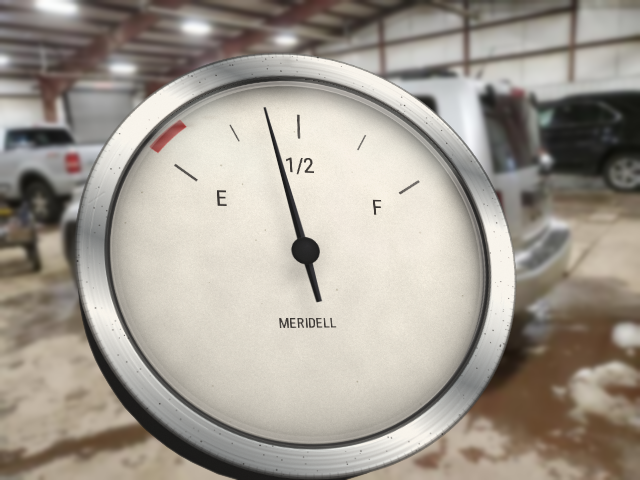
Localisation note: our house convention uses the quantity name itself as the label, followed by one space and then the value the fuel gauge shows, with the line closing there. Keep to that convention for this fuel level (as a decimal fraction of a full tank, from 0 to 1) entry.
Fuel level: 0.375
